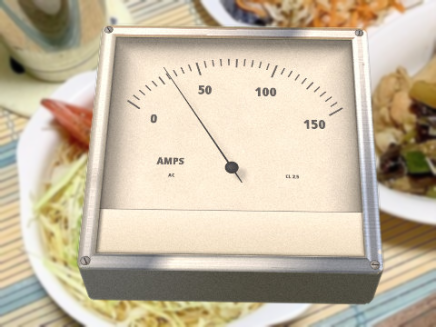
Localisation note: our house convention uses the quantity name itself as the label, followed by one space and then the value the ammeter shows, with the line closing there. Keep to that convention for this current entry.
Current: 30 A
